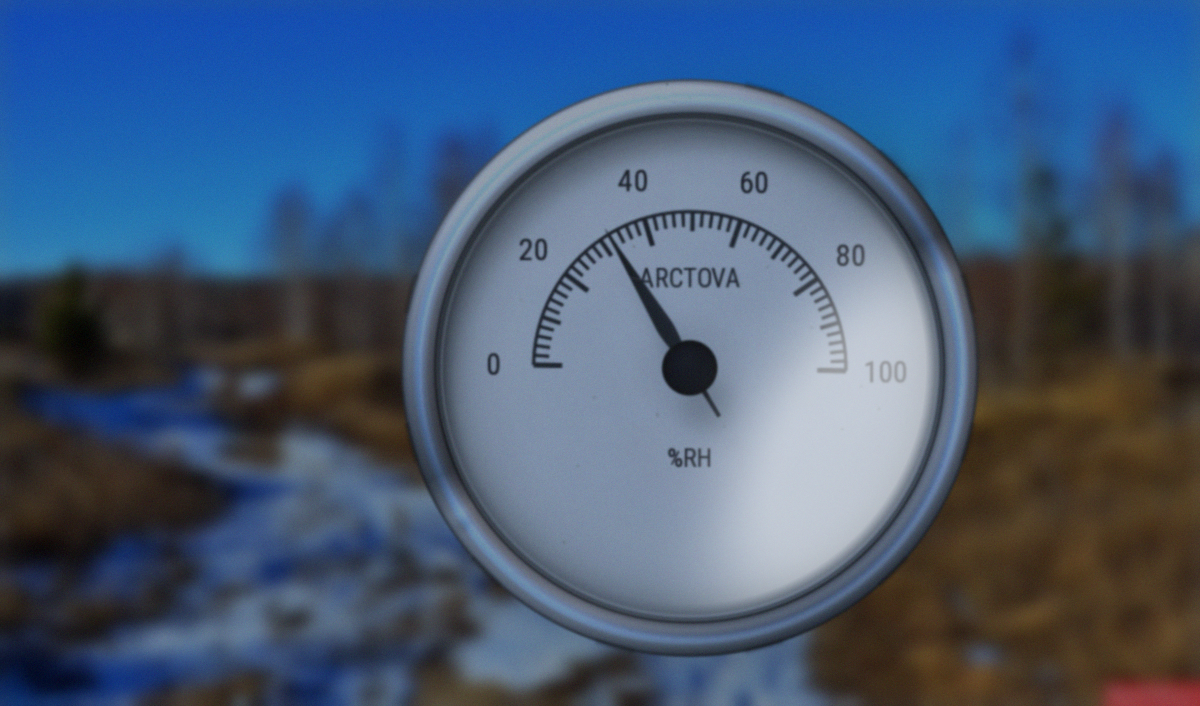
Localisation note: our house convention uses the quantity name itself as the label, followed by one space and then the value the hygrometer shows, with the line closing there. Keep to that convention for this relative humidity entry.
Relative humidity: 32 %
